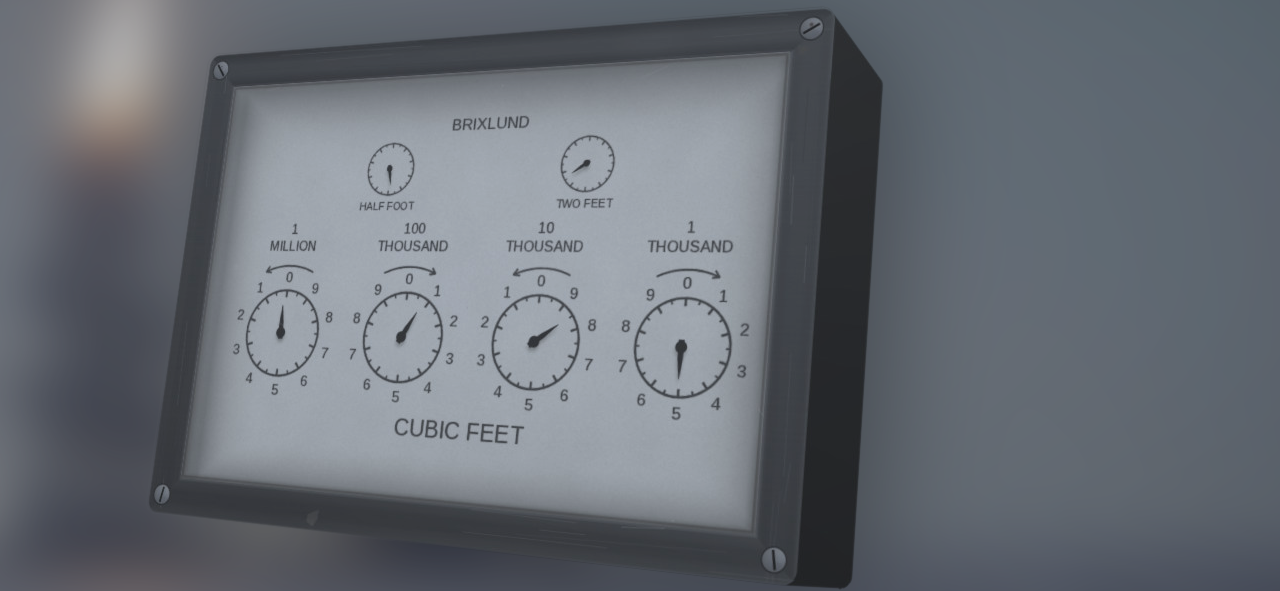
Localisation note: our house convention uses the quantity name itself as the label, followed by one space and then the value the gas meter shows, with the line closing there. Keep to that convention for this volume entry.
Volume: 8500 ft³
